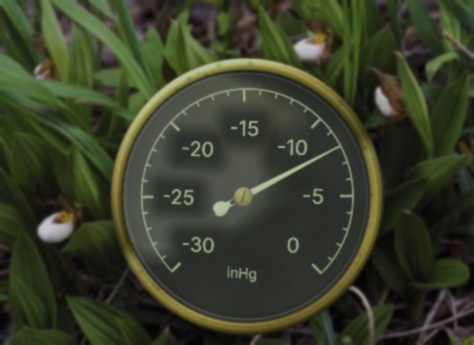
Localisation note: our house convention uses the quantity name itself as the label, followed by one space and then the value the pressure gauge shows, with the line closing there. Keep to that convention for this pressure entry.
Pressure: -8 inHg
